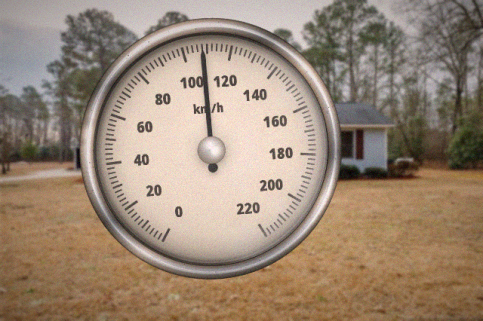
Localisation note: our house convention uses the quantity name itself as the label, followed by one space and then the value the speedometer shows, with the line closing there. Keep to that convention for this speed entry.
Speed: 108 km/h
